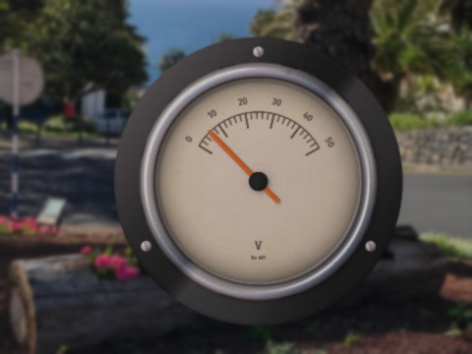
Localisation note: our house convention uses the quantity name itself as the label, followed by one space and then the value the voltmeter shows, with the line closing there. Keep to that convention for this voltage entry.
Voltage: 6 V
